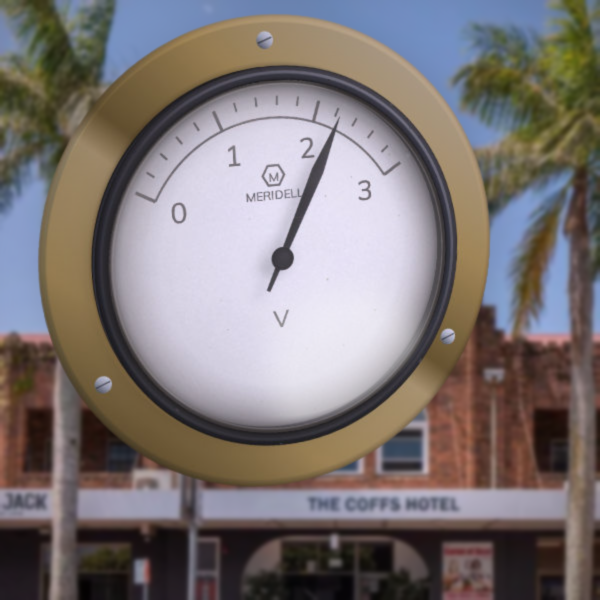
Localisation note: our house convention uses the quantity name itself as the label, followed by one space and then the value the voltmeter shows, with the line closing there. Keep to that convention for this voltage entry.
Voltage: 2.2 V
